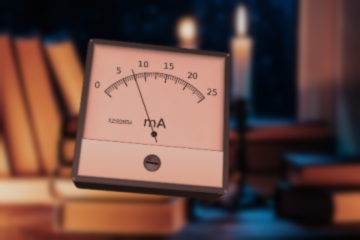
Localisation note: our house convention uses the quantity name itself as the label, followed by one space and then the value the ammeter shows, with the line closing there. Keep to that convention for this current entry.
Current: 7.5 mA
